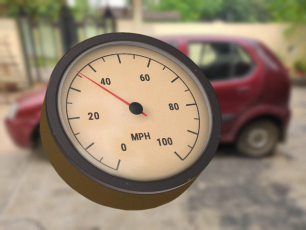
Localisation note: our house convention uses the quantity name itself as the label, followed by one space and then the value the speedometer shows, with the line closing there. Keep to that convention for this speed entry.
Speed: 35 mph
